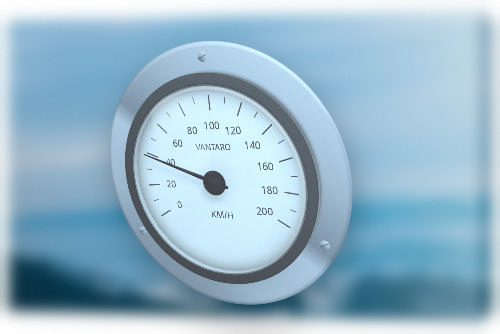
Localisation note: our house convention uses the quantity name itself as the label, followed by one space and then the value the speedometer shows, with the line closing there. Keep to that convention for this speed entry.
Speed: 40 km/h
